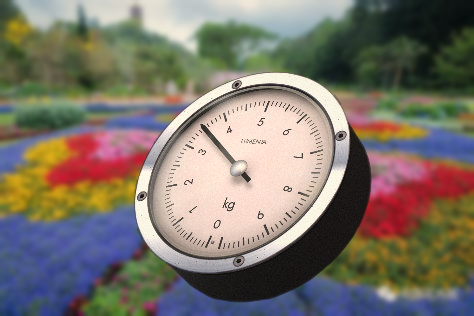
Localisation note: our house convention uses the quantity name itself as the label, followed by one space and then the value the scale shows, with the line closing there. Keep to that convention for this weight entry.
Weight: 3.5 kg
